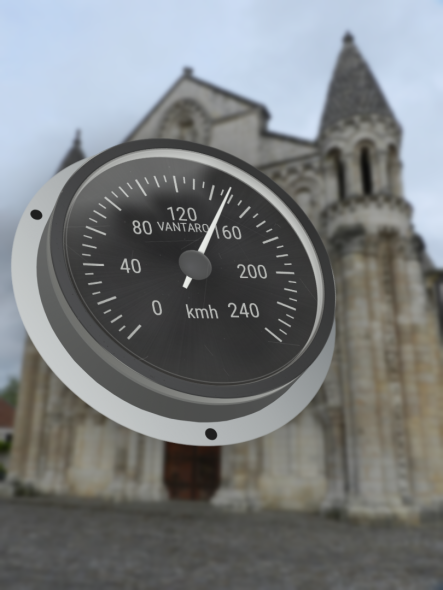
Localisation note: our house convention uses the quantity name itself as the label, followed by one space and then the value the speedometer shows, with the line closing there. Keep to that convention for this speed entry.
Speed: 147.5 km/h
